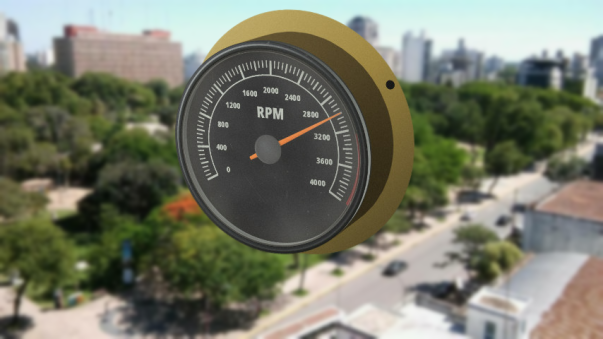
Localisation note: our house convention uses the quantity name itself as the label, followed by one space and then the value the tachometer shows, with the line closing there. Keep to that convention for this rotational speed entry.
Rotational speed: 3000 rpm
